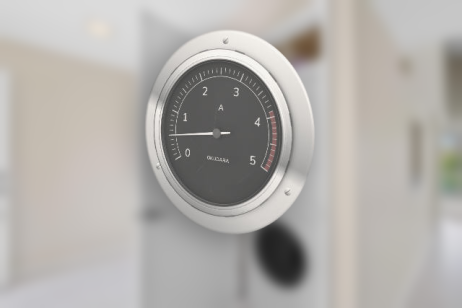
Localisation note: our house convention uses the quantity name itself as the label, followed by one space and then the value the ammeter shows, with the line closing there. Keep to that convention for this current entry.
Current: 0.5 A
